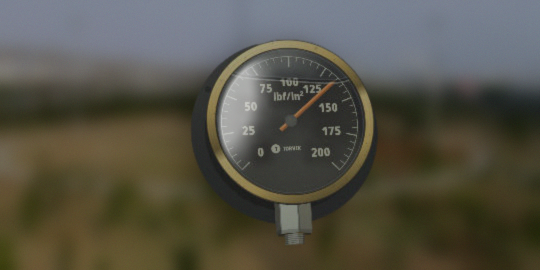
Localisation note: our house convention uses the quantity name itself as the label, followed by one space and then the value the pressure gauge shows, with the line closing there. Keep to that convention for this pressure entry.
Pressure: 135 psi
